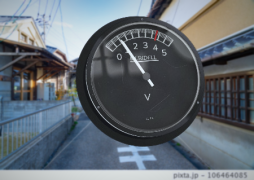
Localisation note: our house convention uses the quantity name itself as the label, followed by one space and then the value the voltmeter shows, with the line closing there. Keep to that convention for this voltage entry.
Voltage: 1 V
